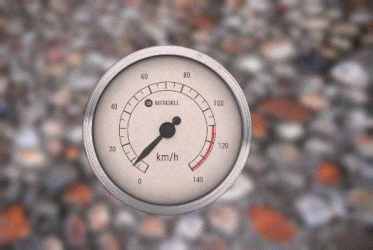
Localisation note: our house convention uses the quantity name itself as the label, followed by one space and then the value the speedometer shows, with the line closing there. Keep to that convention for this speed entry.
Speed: 7.5 km/h
